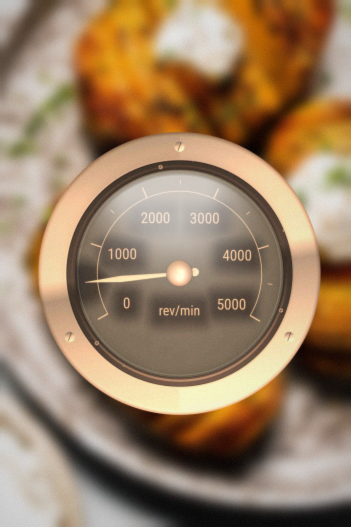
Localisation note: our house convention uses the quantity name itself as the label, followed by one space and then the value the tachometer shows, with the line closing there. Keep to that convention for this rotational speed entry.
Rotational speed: 500 rpm
